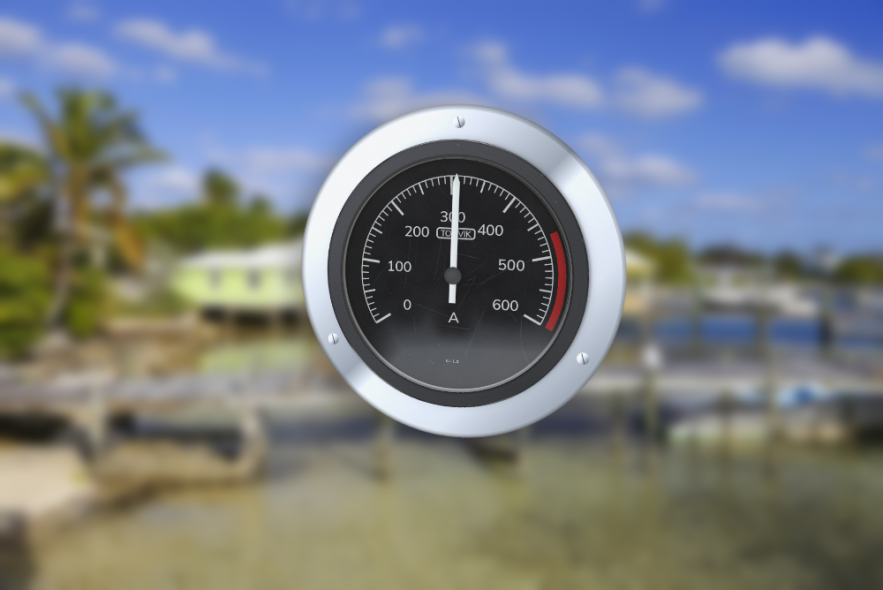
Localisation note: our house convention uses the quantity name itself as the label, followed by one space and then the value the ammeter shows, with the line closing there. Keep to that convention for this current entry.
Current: 310 A
